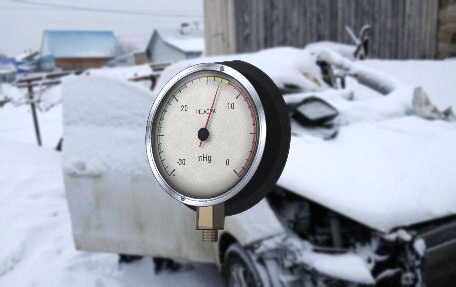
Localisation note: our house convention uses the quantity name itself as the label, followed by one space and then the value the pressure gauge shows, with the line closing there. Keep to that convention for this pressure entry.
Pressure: -13 inHg
